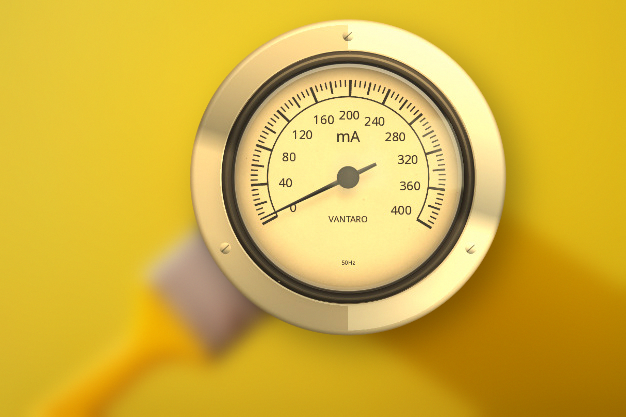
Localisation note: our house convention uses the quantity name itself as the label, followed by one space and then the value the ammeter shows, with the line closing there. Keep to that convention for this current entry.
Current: 5 mA
